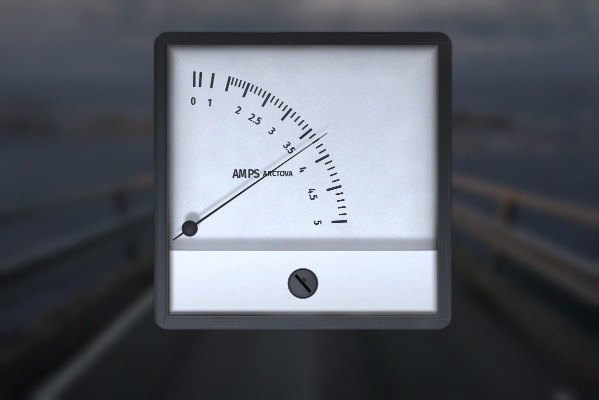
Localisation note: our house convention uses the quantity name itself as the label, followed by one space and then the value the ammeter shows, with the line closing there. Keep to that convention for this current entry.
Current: 3.7 A
